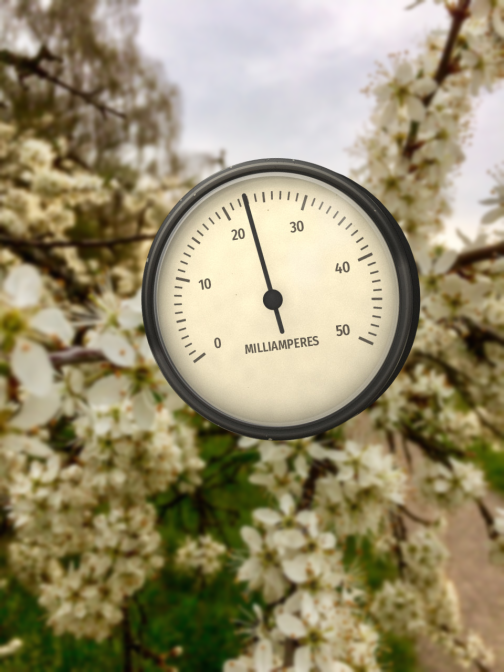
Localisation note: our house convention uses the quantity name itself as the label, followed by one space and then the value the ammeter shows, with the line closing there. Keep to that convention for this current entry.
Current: 23 mA
